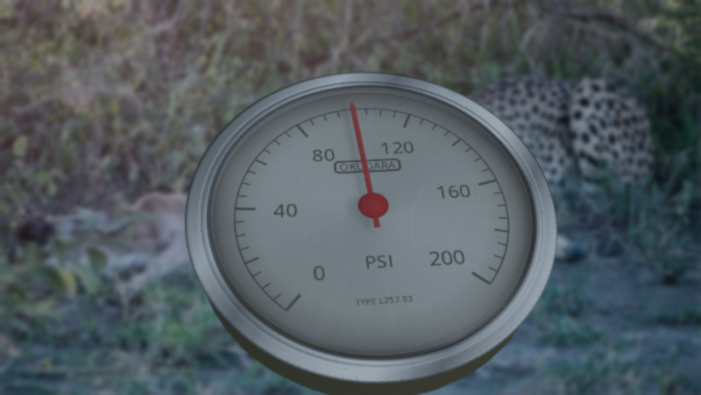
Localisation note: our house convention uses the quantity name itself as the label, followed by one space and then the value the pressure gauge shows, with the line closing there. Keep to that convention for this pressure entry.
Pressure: 100 psi
